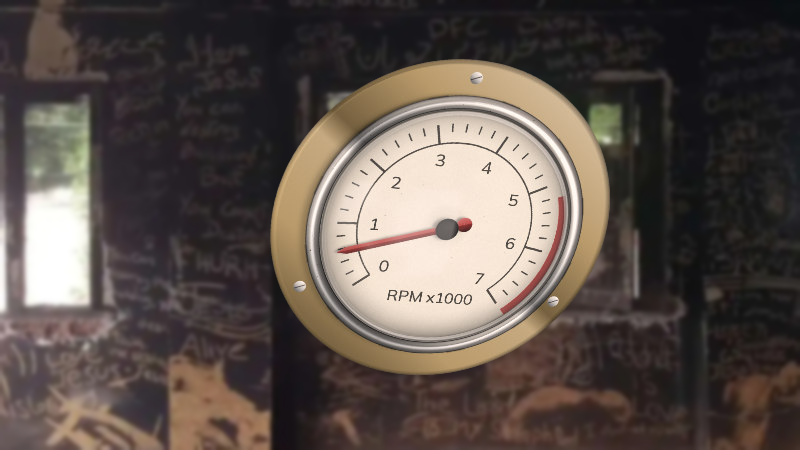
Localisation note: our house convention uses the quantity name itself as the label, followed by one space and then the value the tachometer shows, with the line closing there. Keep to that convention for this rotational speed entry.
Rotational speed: 600 rpm
